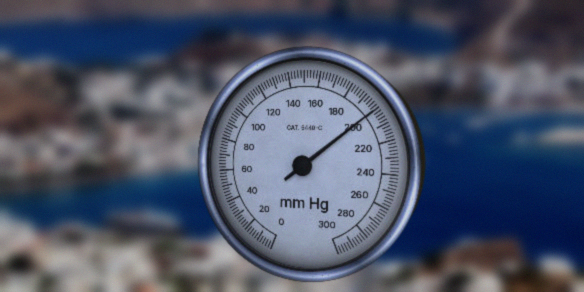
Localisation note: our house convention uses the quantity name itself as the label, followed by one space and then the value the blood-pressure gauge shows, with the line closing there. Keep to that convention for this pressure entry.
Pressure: 200 mmHg
